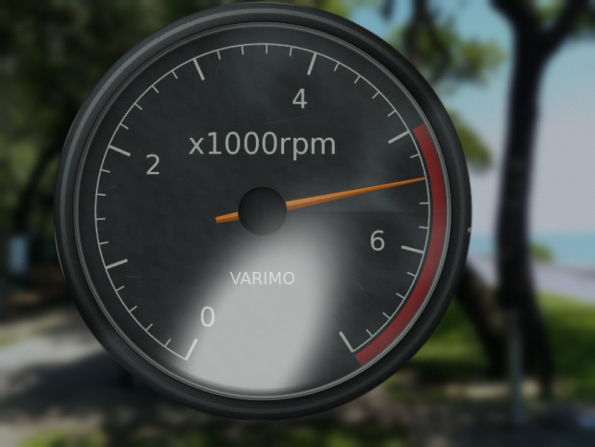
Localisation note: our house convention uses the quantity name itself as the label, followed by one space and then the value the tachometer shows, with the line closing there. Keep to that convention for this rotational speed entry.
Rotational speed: 5400 rpm
